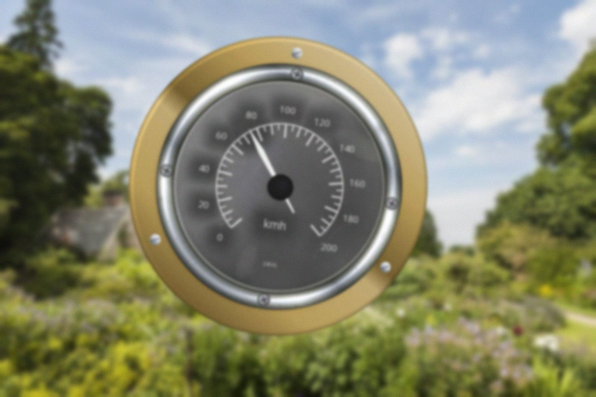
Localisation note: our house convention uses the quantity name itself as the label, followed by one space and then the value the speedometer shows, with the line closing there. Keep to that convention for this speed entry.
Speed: 75 km/h
